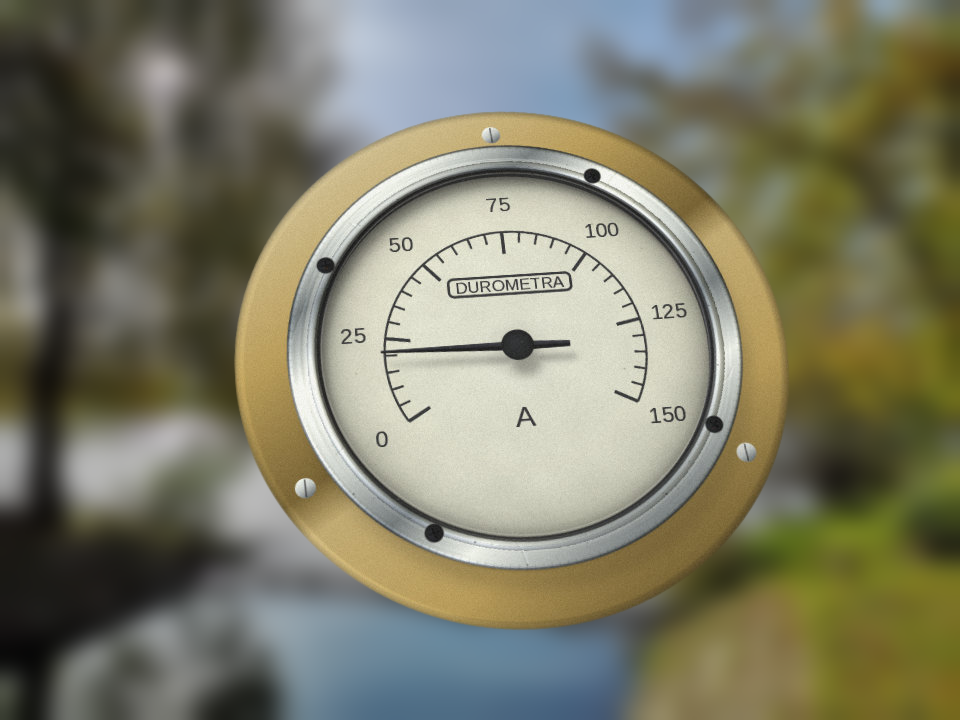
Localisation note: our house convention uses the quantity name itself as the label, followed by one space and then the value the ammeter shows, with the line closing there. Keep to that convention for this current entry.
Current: 20 A
